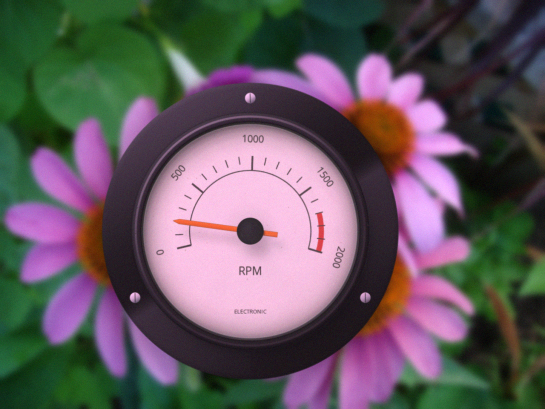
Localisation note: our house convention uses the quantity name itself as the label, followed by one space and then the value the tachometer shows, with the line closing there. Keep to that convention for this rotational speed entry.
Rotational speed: 200 rpm
